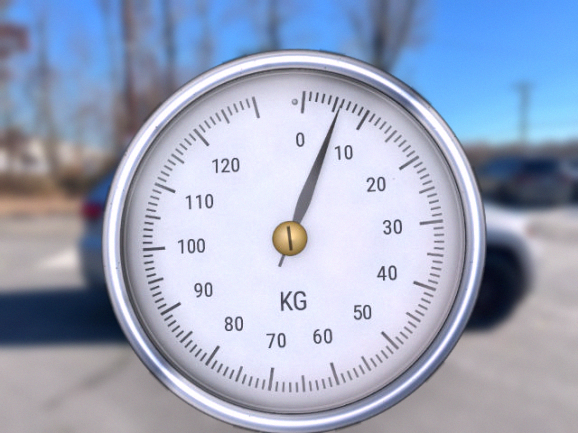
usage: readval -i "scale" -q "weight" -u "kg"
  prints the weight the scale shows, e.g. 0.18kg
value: 6kg
